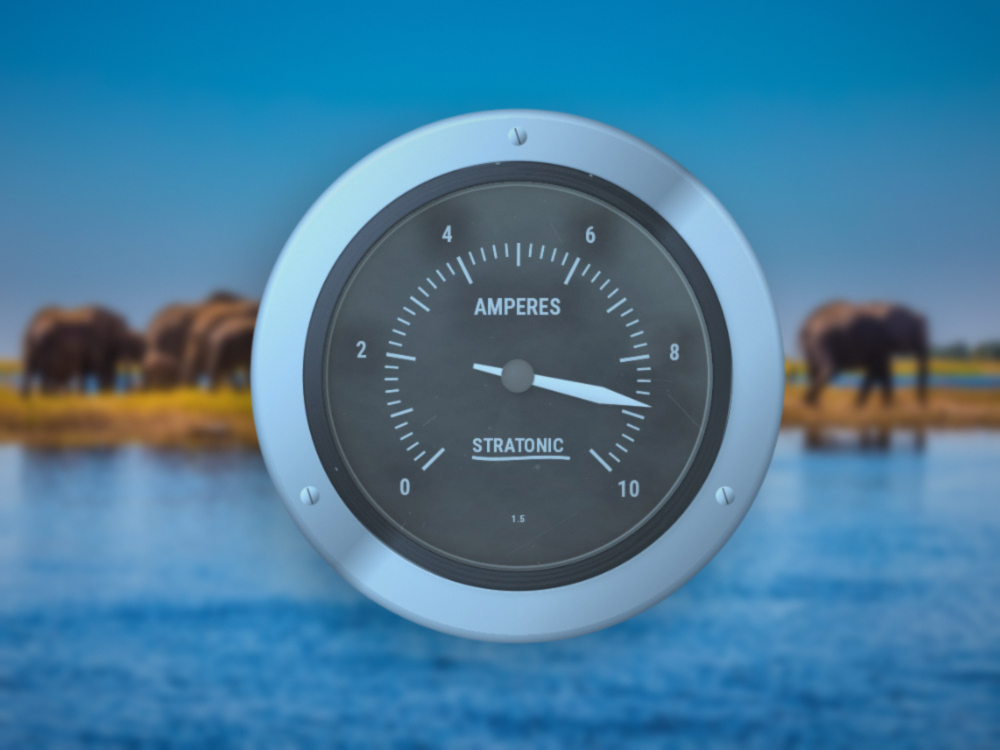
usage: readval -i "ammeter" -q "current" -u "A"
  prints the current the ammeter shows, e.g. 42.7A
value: 8.8A
